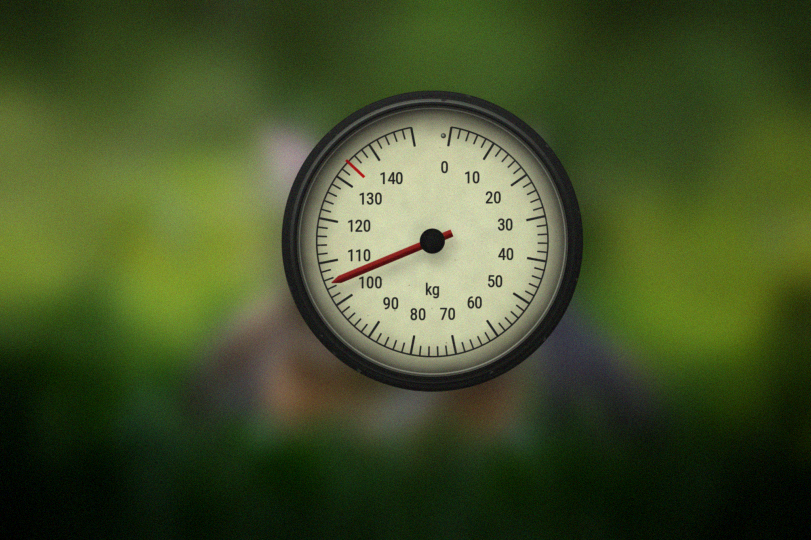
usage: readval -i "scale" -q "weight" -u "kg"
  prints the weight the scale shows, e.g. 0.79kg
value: 105kg
